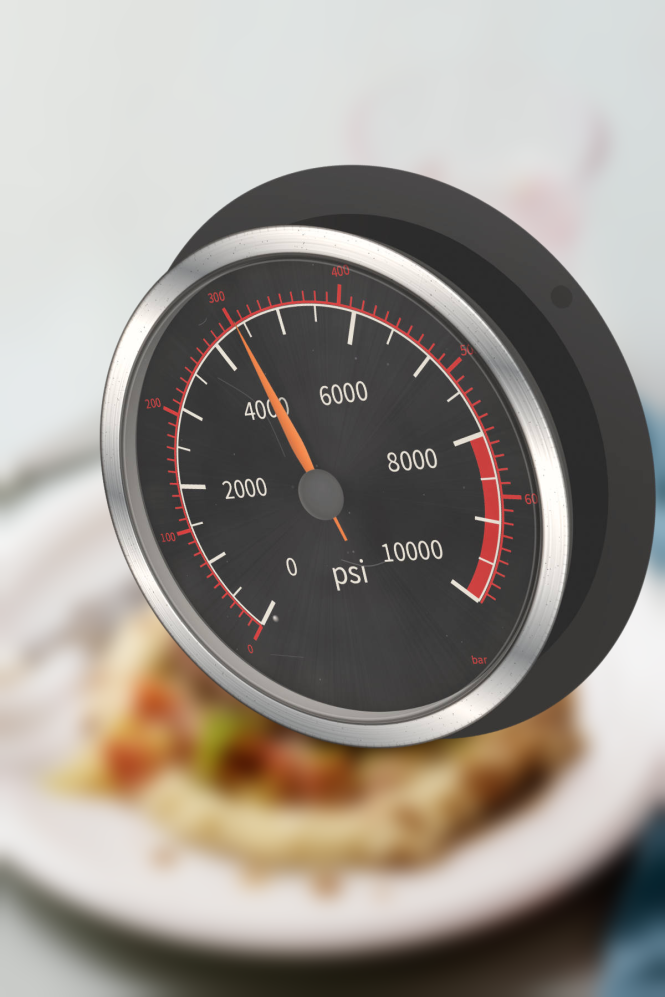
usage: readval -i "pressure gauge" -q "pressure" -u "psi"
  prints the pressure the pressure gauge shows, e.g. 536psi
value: 4500psi
